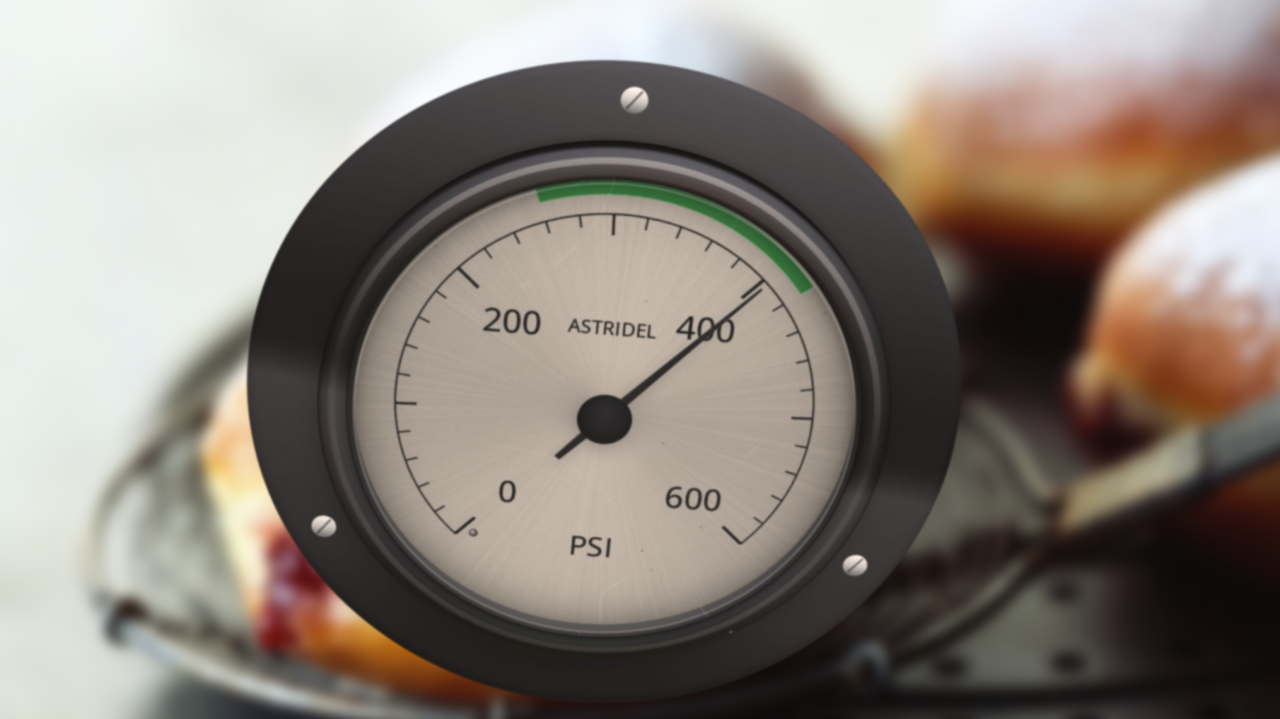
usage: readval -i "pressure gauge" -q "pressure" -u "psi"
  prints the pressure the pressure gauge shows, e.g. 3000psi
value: 400psi
